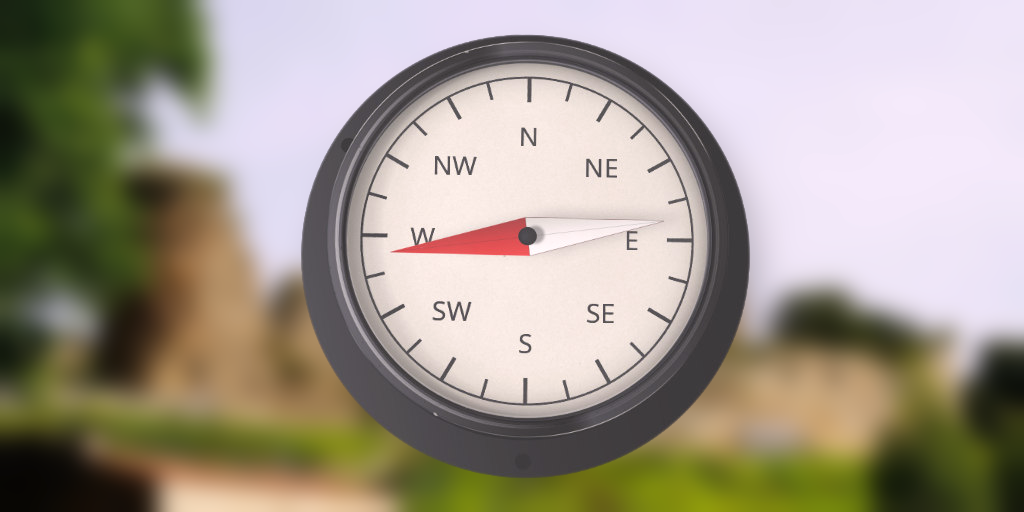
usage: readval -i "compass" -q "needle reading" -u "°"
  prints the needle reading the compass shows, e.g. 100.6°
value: 262.5°
